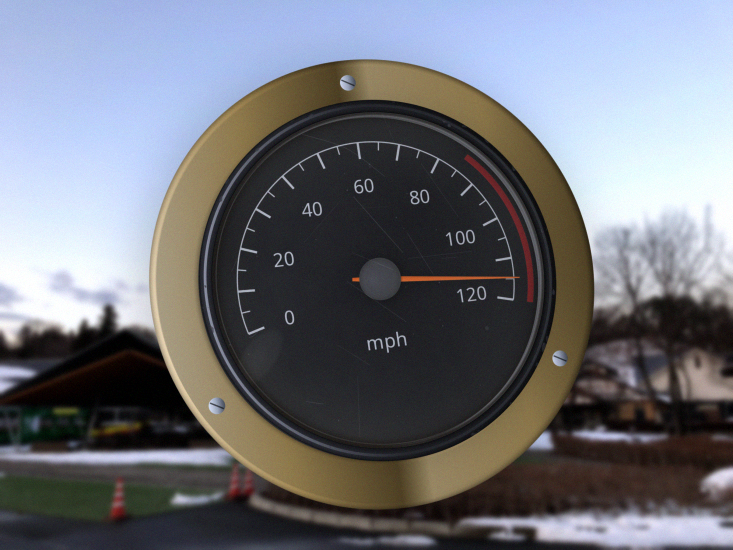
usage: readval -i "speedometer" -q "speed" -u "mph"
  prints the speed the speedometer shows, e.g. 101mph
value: 115mph
